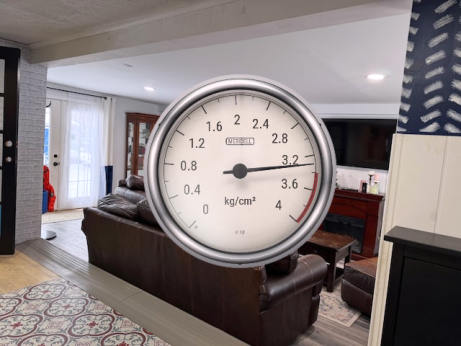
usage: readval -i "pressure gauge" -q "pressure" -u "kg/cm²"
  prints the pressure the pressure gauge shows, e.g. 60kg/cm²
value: 3.3kg/cm²
